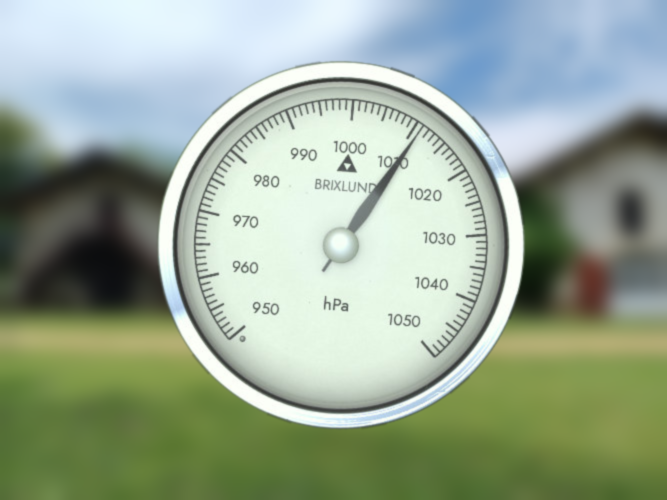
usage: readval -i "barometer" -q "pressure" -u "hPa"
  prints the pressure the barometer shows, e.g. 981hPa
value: 1011hPa
